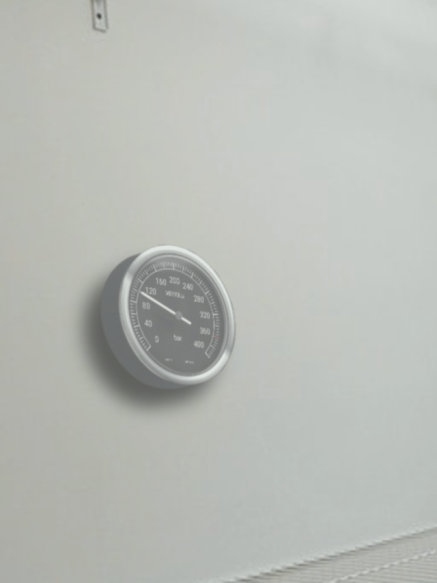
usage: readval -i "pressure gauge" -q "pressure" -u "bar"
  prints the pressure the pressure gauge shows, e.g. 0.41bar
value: 100bar
